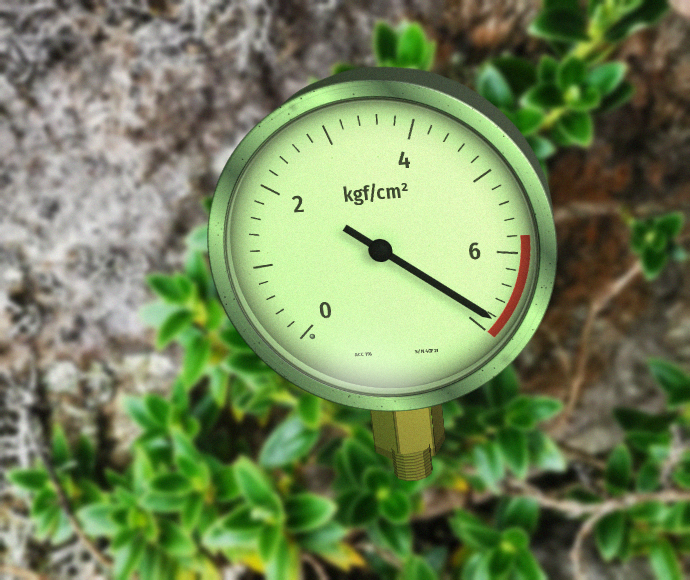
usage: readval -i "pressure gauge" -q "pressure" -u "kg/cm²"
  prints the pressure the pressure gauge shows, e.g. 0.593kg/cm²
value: 6.8kg/cm²
